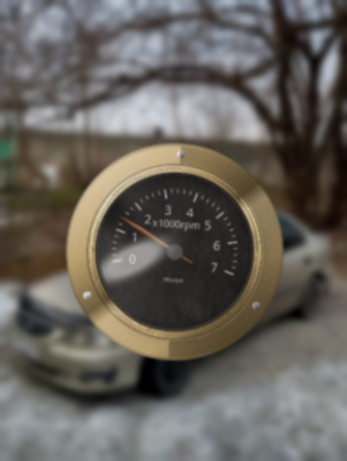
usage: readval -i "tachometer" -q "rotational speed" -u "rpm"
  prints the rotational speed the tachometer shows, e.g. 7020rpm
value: 1400rpm
